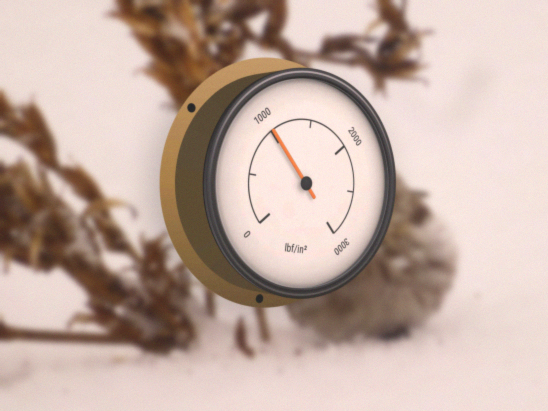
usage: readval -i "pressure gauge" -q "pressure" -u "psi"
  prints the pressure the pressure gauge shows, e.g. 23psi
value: 1000psi
